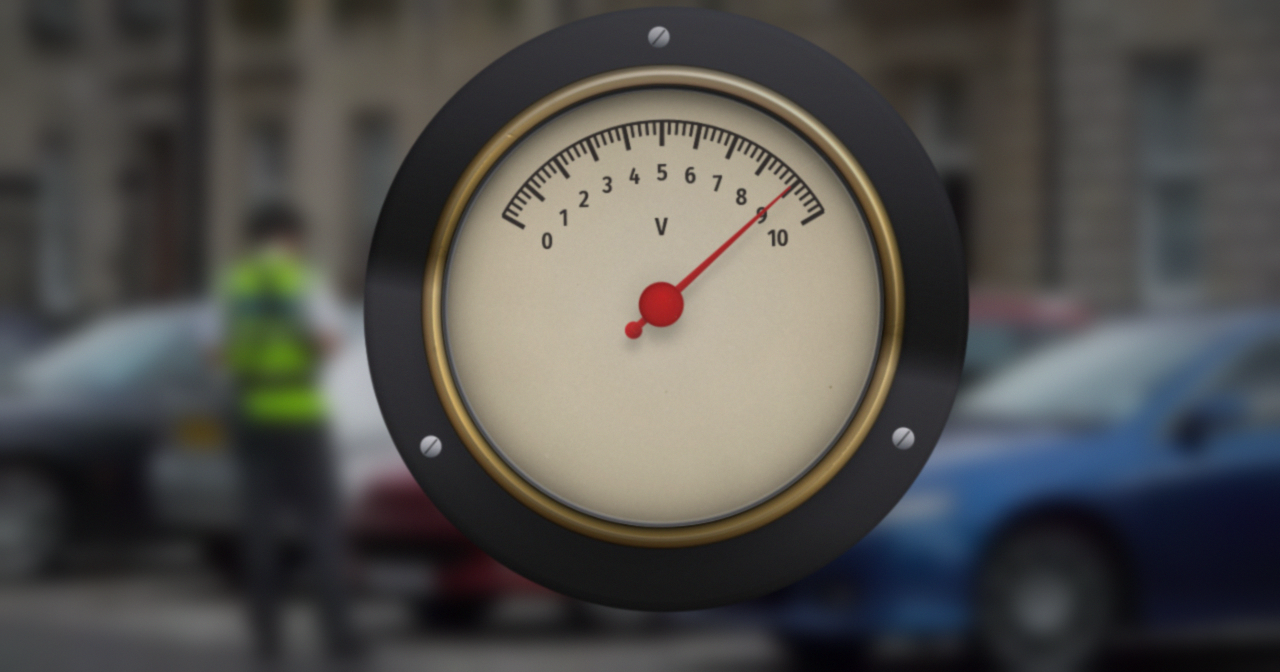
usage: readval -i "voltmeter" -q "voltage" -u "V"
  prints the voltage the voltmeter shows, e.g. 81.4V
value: 9V
